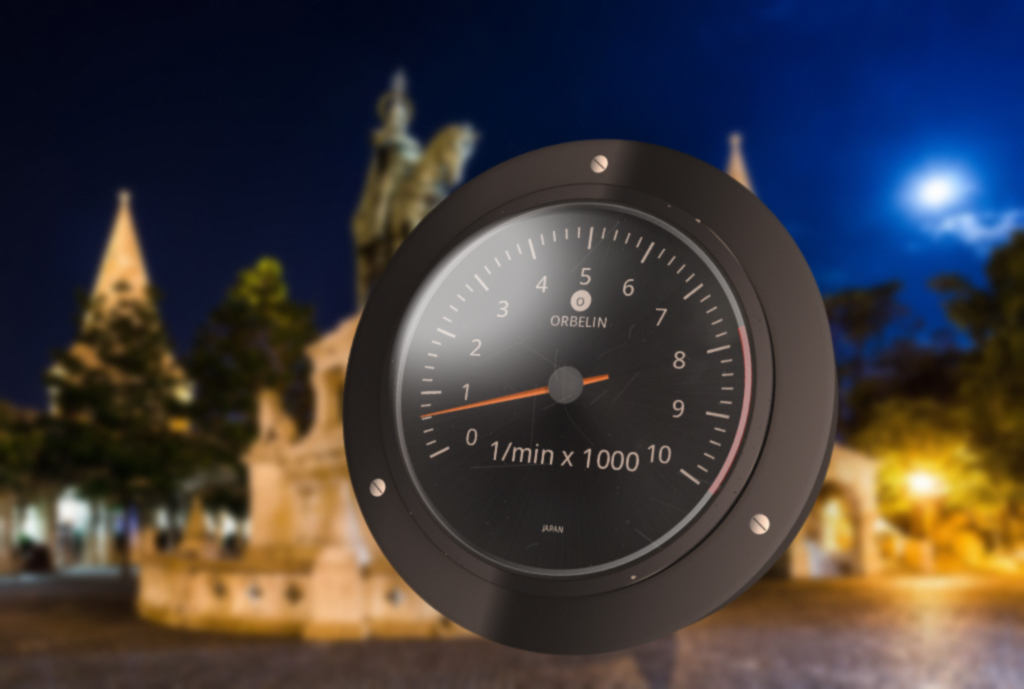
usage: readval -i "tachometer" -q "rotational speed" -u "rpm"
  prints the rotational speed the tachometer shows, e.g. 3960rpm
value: 600rpm
